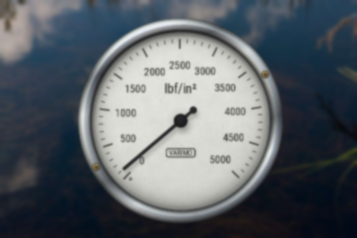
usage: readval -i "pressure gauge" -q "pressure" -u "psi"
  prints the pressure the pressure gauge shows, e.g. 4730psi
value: 100psi
